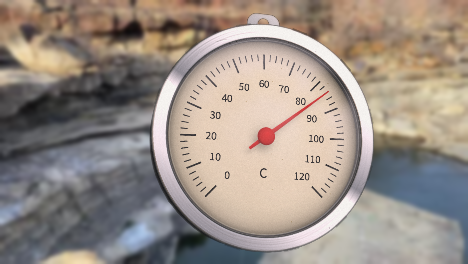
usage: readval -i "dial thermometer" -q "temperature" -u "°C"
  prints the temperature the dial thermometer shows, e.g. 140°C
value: 84°C
